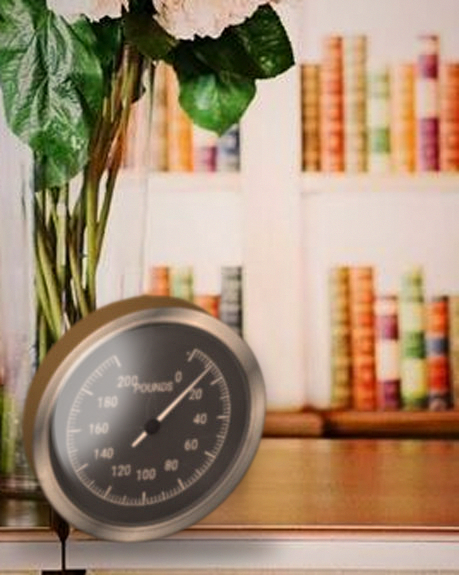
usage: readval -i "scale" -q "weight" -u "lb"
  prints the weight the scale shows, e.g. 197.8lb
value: 10lb
